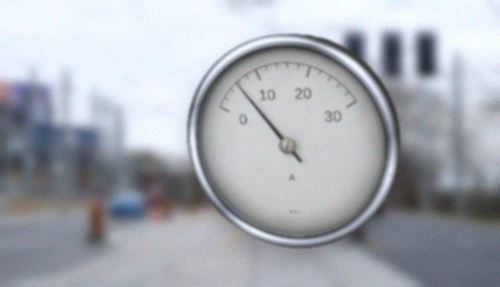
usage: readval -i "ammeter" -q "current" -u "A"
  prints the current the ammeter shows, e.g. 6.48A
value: 6A
